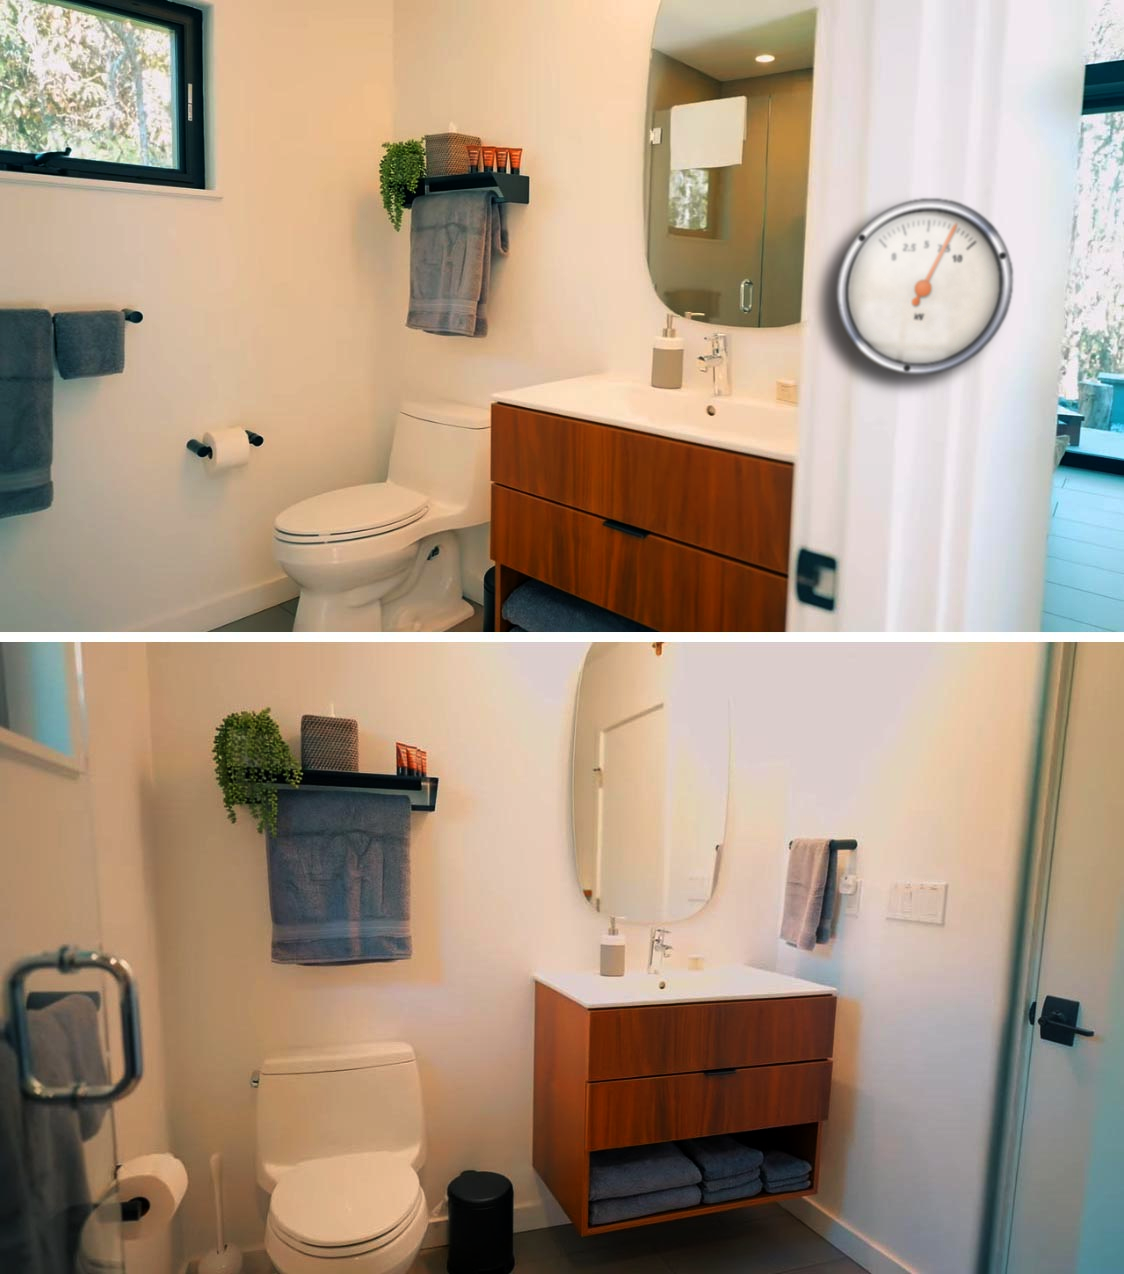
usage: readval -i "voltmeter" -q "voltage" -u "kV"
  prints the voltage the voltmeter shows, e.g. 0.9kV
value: 7.5kV
